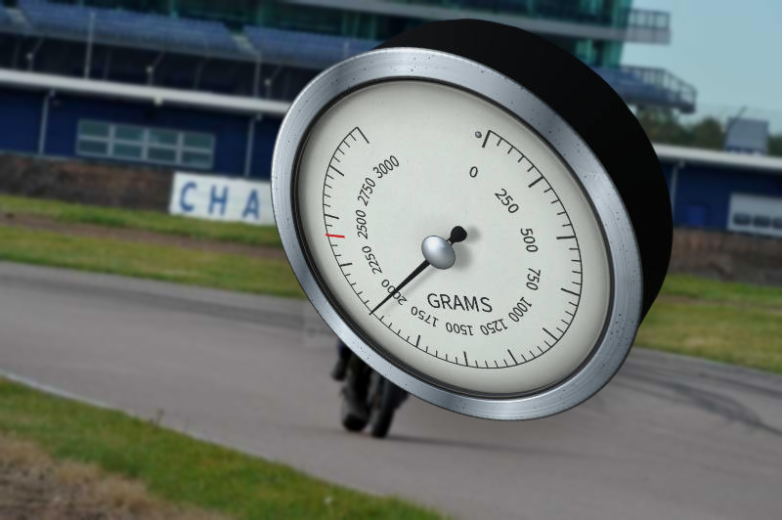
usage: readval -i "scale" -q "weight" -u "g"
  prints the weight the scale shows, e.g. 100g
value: 2000g
